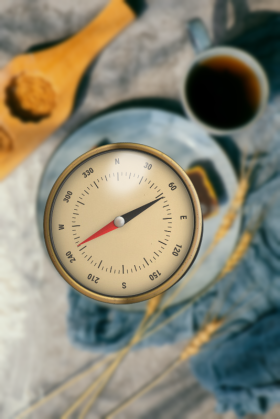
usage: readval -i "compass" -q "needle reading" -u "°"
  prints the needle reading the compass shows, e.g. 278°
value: 245°
